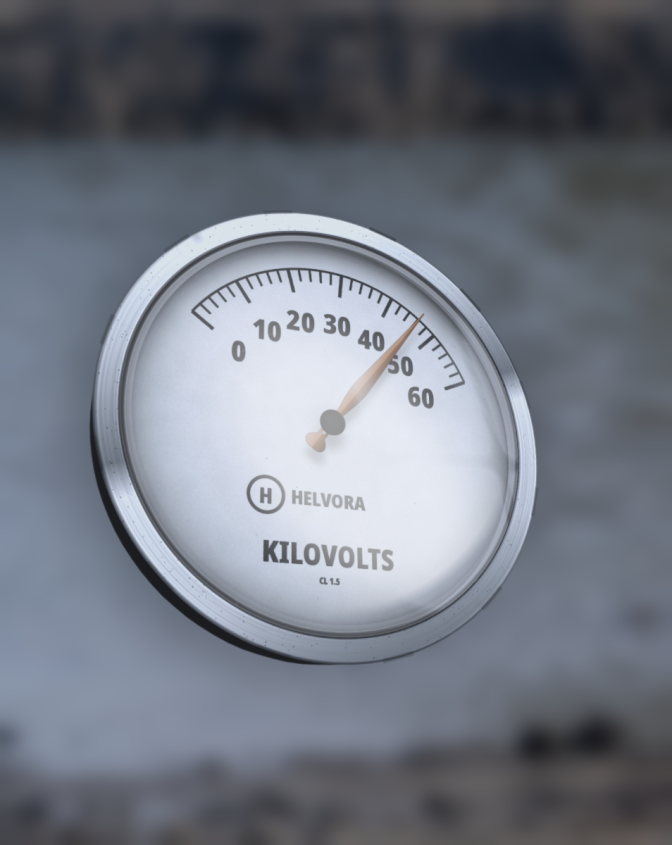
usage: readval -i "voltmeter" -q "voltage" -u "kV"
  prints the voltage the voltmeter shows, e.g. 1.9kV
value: 46kV
